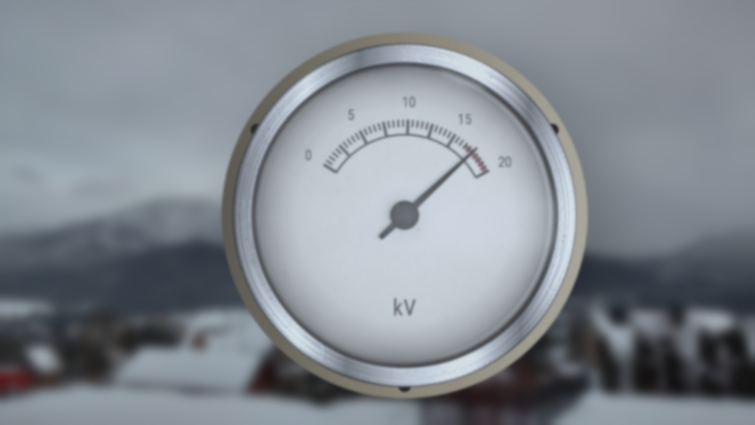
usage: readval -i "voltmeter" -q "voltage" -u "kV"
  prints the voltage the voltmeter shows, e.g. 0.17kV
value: 17.5kV
